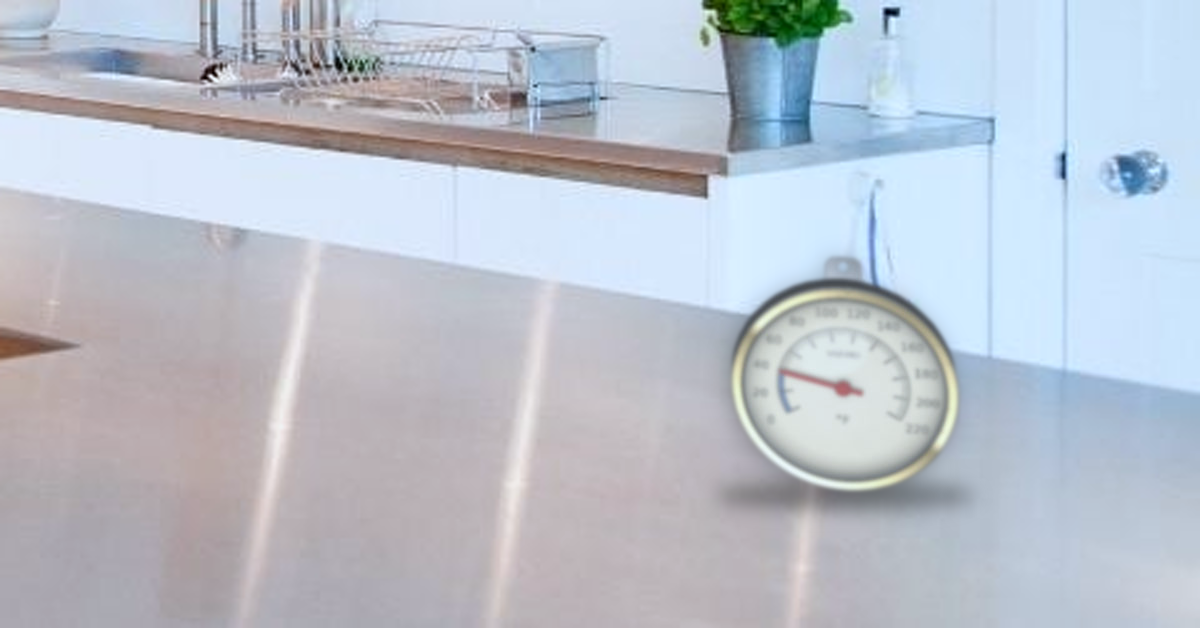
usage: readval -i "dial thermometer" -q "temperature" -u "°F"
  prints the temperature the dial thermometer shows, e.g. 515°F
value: 40°F
